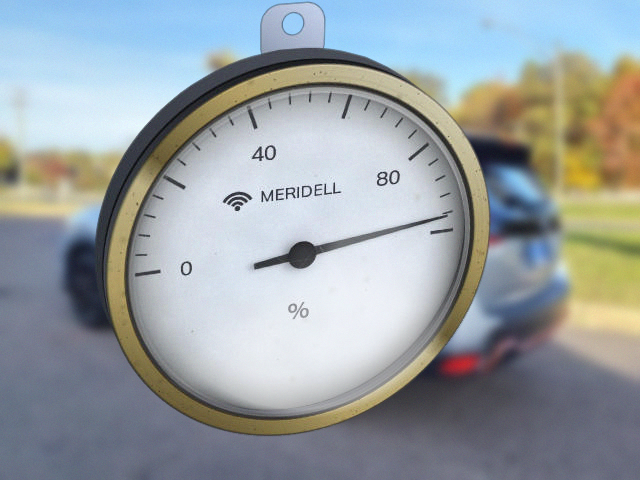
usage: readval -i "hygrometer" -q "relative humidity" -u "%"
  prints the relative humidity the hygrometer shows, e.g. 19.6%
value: 96%
